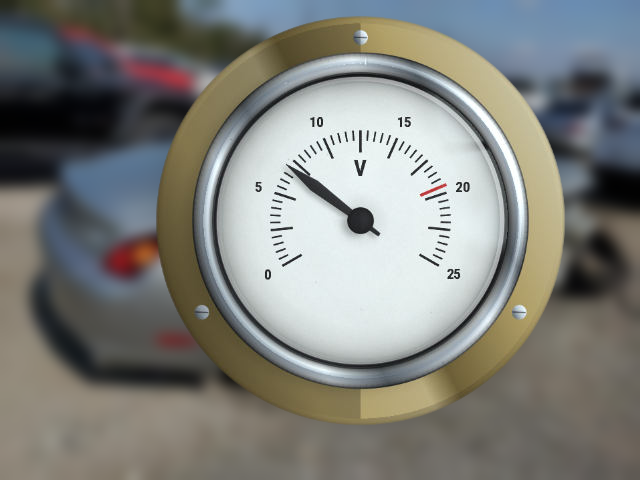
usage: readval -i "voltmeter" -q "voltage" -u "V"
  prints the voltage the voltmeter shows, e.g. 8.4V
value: 7V
